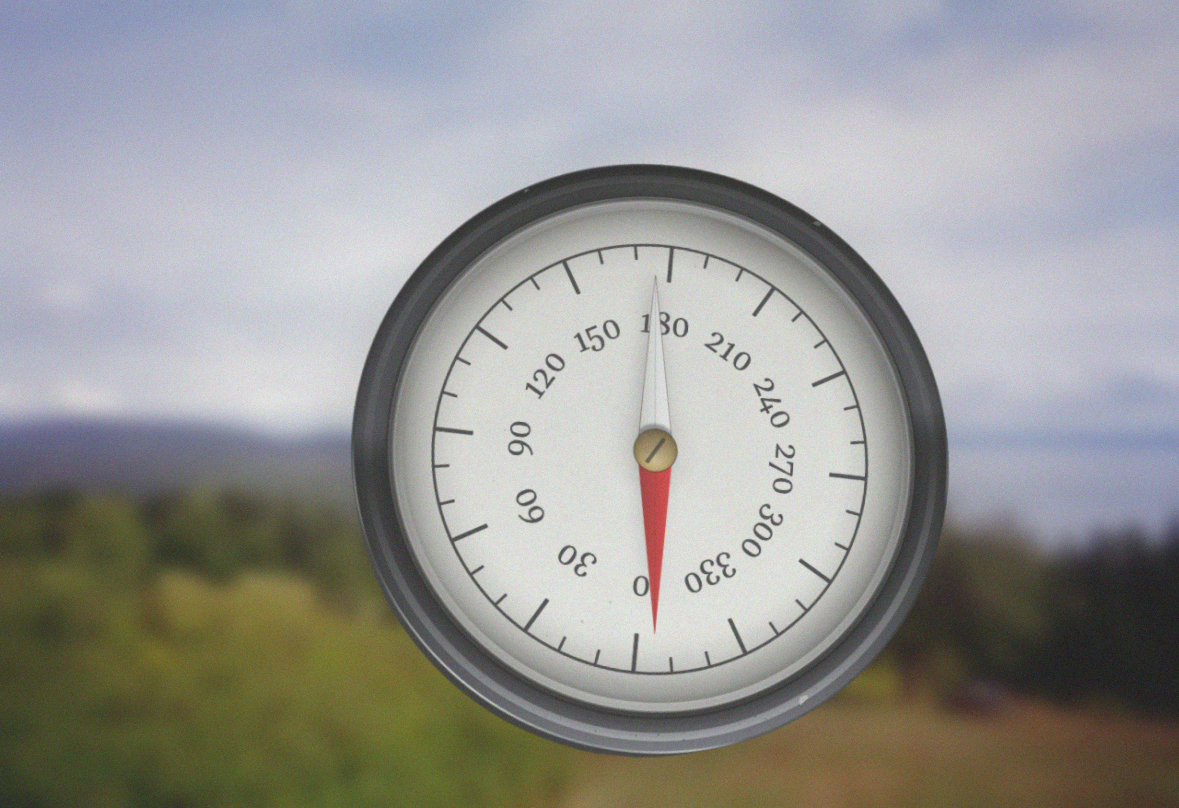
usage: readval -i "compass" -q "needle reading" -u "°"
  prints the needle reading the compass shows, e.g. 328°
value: 355°
